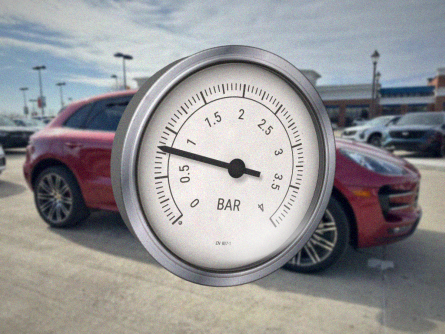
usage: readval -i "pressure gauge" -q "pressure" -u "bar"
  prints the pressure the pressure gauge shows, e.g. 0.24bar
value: 0.8bar
